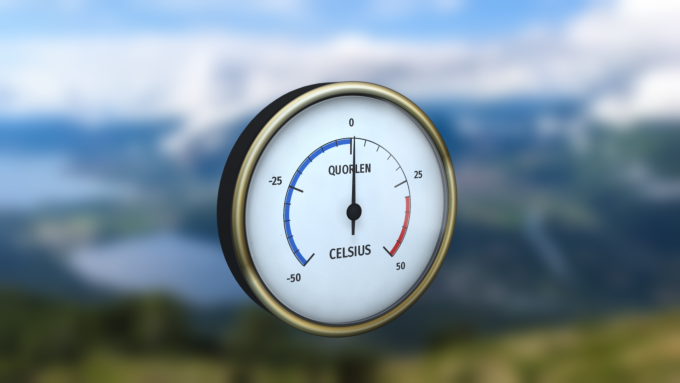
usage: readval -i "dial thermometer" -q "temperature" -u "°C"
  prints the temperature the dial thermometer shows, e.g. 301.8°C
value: 0°C
